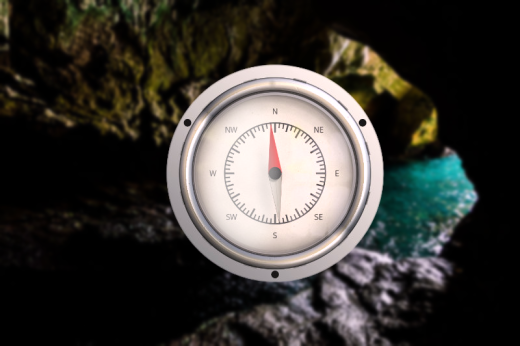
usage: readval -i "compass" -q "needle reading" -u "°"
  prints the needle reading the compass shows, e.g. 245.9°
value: 355°
